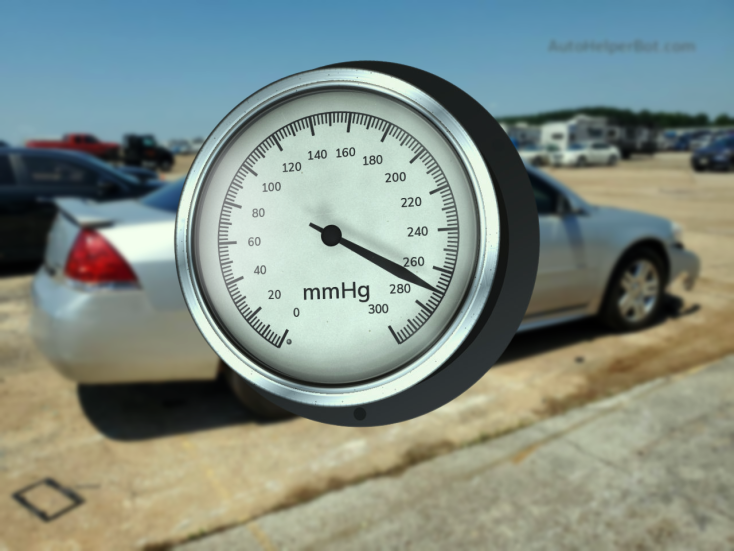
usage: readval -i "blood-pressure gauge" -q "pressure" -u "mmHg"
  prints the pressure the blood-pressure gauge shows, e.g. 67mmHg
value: 270mmHg
